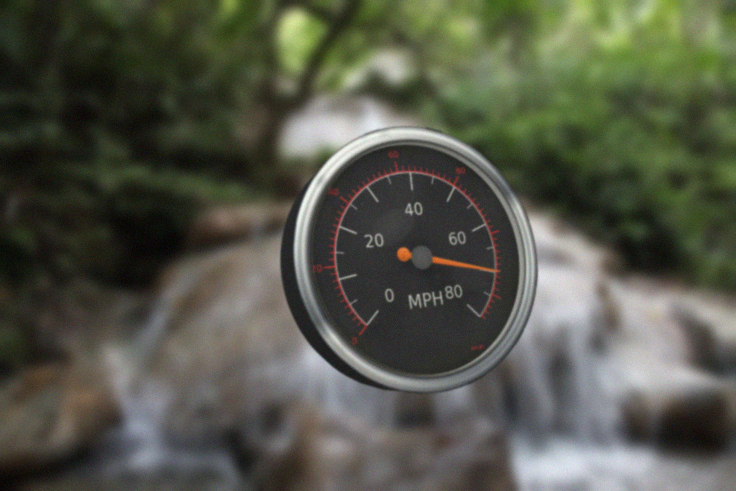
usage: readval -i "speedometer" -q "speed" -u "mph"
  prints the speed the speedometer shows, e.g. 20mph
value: 70mph
